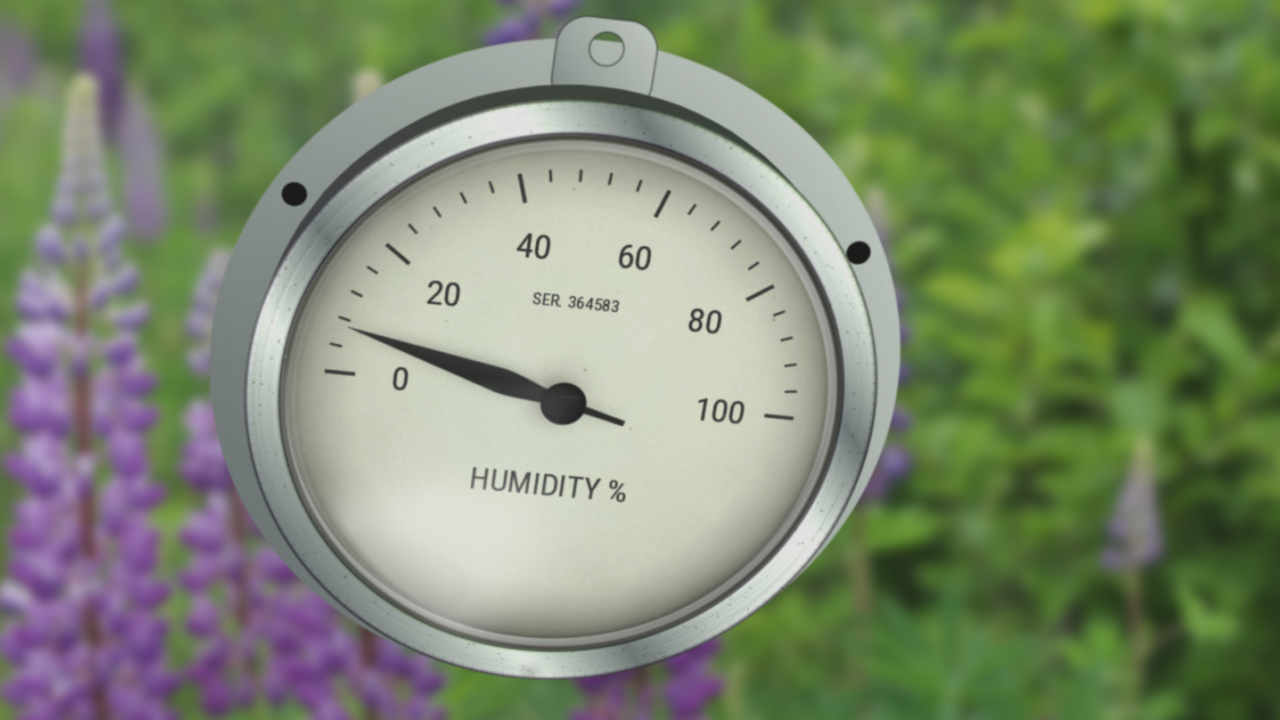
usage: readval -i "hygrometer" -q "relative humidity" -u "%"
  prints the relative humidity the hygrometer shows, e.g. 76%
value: 8%
